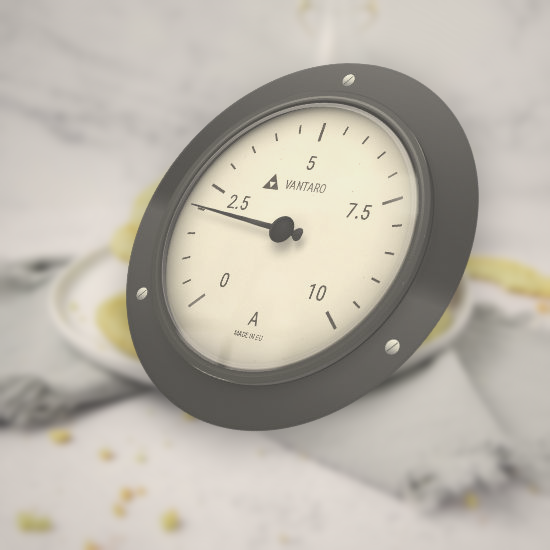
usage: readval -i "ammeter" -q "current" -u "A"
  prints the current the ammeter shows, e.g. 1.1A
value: 2A
